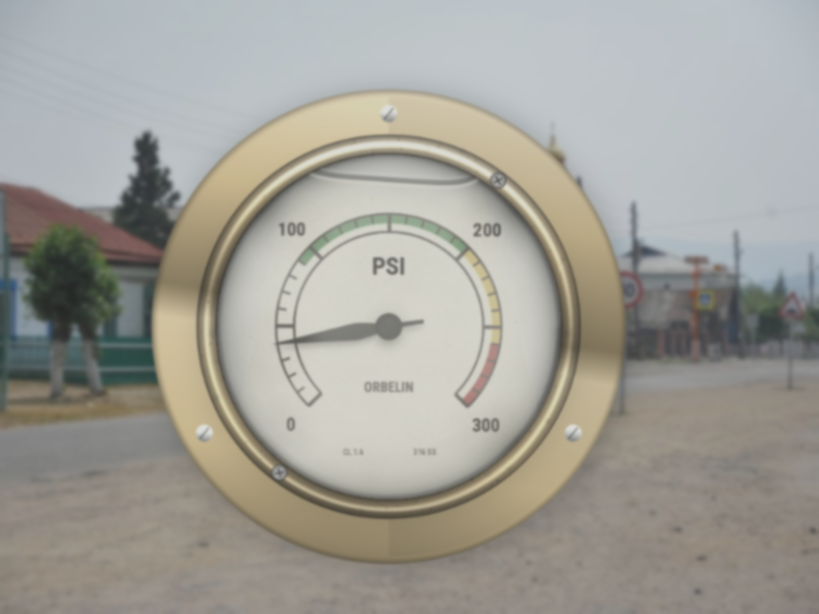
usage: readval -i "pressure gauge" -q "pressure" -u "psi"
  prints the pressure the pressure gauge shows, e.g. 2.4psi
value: 40psi
